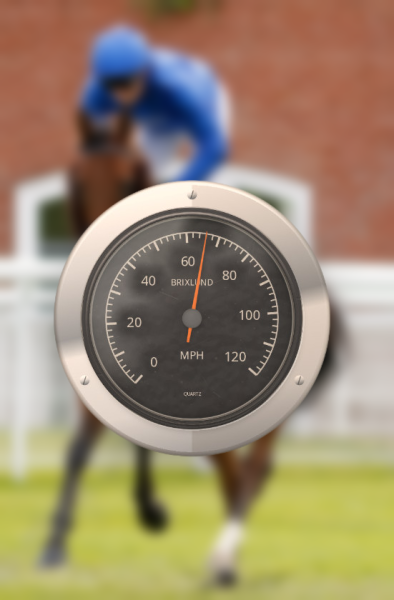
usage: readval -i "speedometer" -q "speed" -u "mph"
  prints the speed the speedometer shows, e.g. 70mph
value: 66mph
